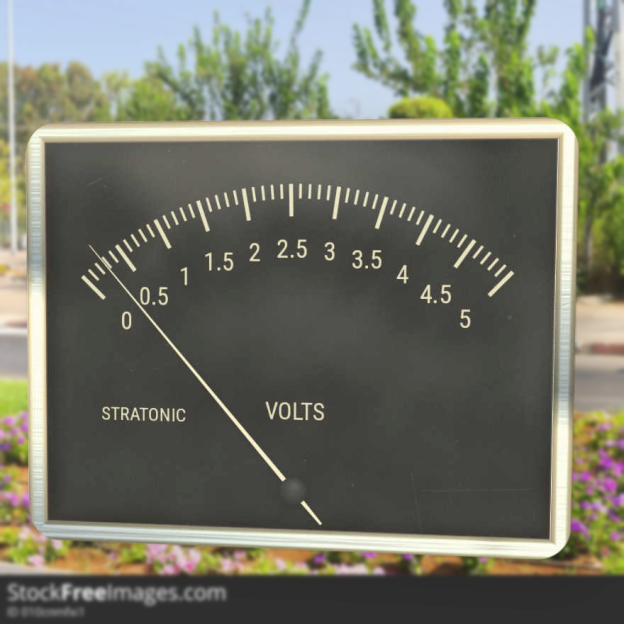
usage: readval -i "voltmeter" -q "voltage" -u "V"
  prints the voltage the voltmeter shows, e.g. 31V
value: 0.3V
